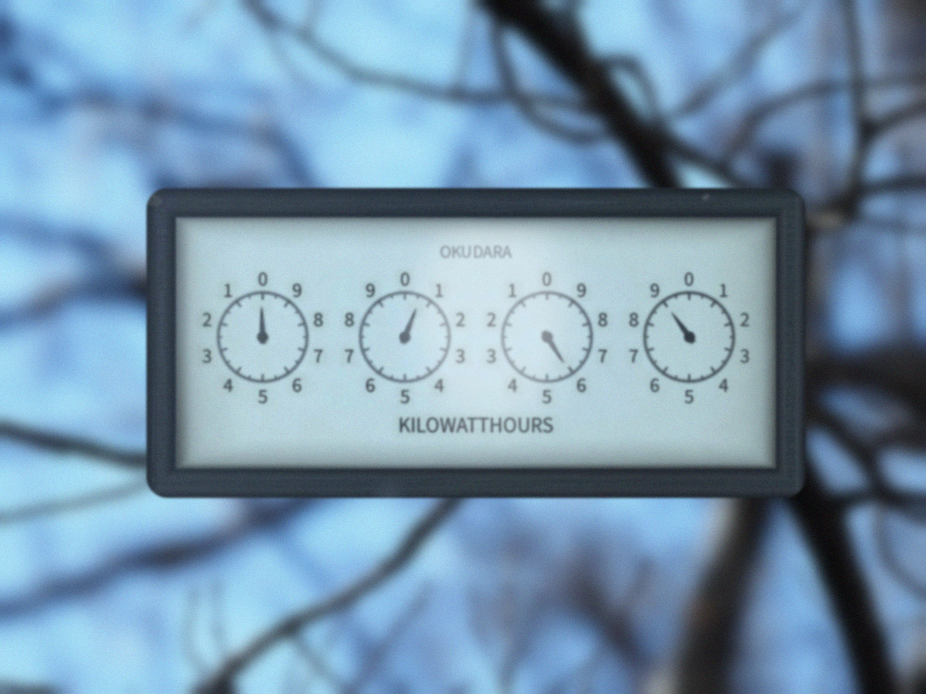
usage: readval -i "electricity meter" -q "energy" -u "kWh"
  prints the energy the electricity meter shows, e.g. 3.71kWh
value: 59kWh
